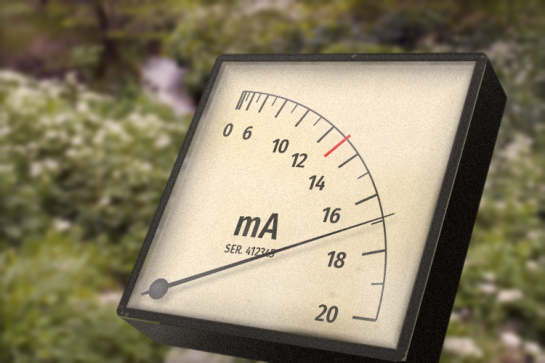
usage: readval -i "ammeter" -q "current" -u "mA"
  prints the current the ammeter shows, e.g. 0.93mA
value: 17mA
